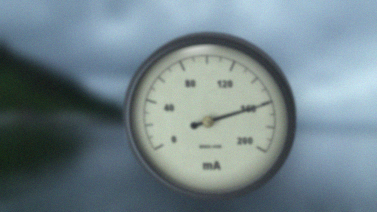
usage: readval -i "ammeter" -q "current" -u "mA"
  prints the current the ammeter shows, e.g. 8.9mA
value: 160mA
